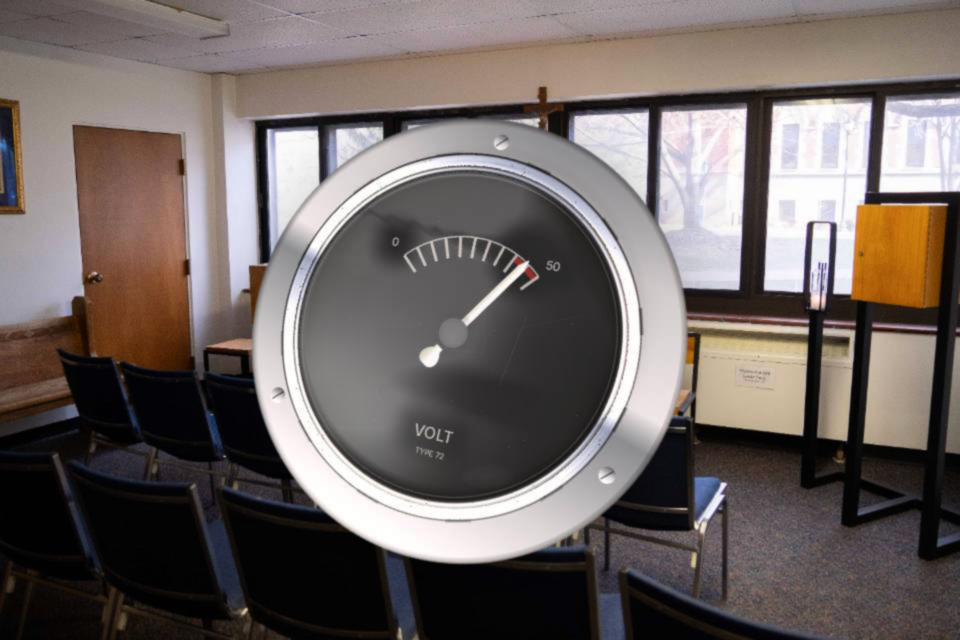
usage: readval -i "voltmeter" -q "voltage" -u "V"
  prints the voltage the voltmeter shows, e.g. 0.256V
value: 45V
